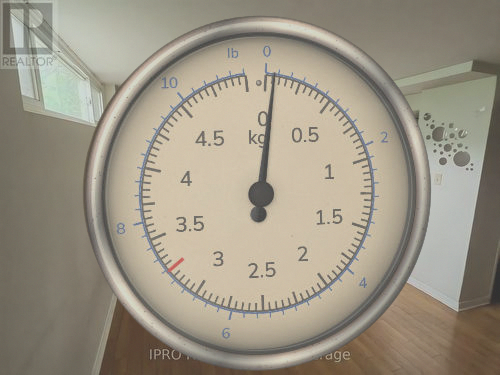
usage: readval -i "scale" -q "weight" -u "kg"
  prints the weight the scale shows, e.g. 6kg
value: 0.05kg
